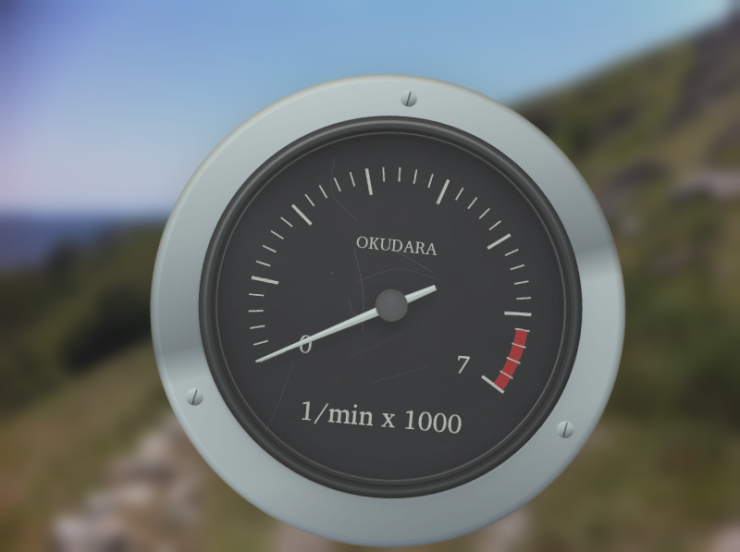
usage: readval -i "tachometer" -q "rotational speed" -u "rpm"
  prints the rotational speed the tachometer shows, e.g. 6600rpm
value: 0rpm
